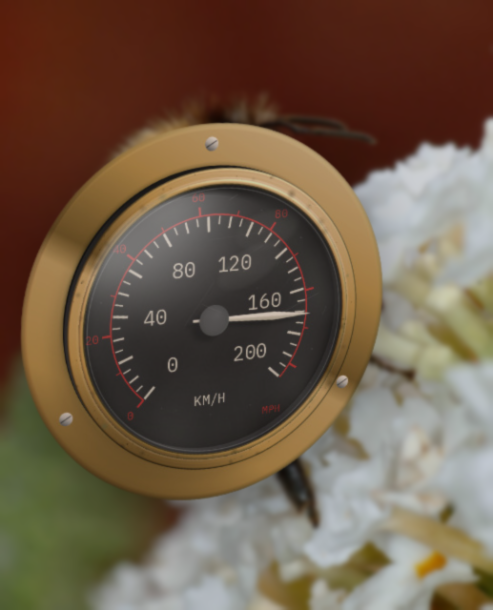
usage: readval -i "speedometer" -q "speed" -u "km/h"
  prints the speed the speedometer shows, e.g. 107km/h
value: 170km/h
